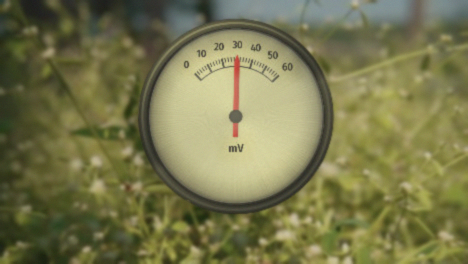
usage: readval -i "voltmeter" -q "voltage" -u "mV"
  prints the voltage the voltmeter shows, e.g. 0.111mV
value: 30mV
